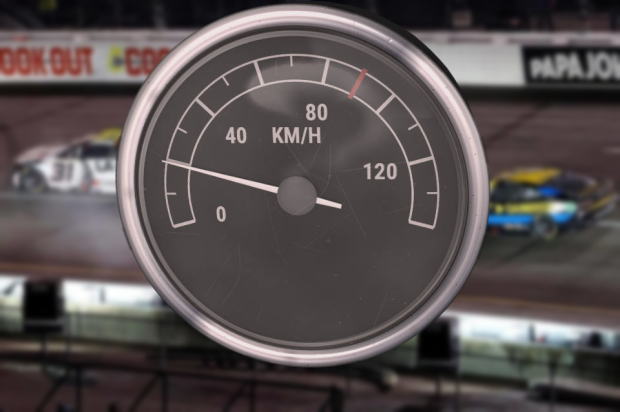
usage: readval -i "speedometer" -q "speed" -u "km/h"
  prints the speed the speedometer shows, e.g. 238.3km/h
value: 20km/h
